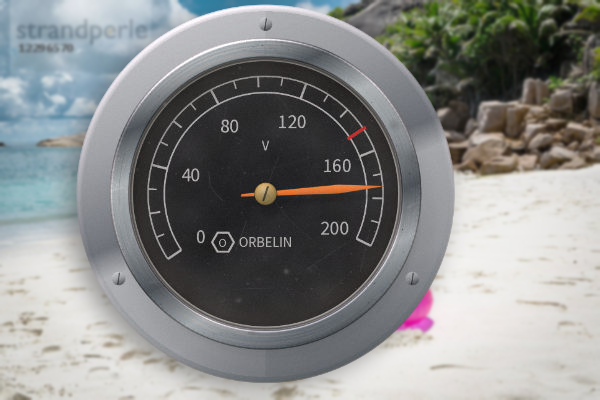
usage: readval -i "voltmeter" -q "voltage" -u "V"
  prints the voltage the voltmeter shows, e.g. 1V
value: 175V
